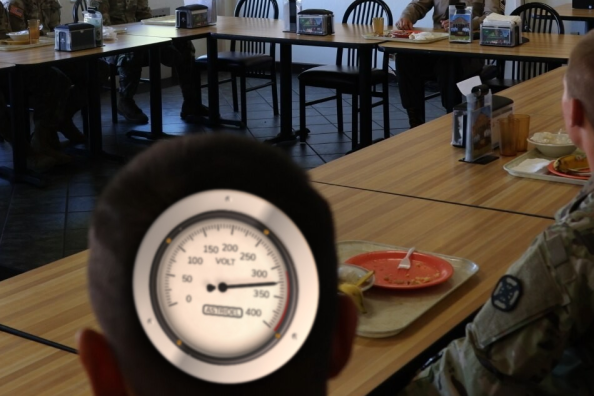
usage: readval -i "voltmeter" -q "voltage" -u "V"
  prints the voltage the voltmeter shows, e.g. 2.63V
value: 325V
